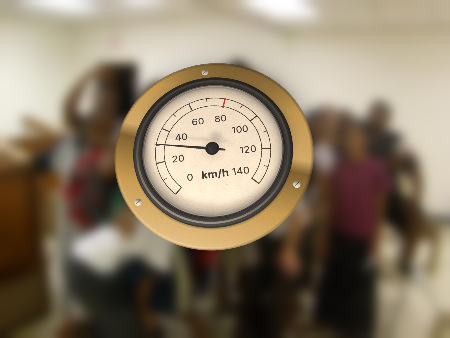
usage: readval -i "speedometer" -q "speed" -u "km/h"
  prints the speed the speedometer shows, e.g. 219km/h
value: 30km/h
